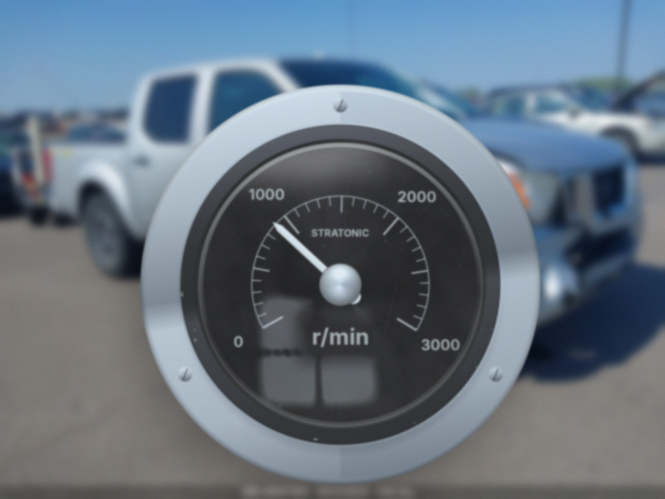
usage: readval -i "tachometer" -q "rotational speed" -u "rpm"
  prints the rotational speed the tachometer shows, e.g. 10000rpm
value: 900rpm
